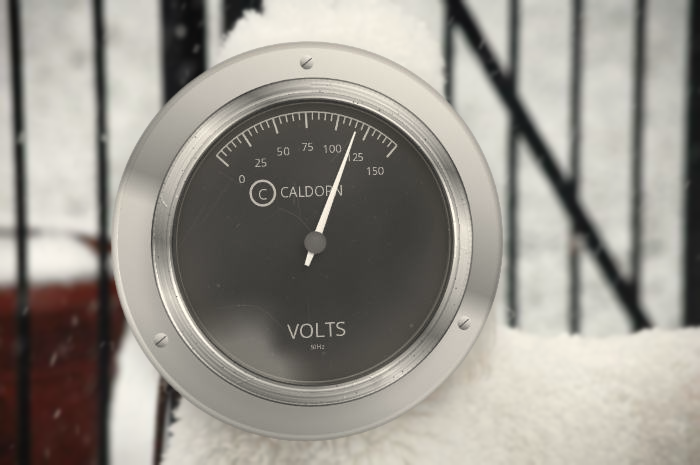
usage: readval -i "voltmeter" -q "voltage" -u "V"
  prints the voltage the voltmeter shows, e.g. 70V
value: 115V
